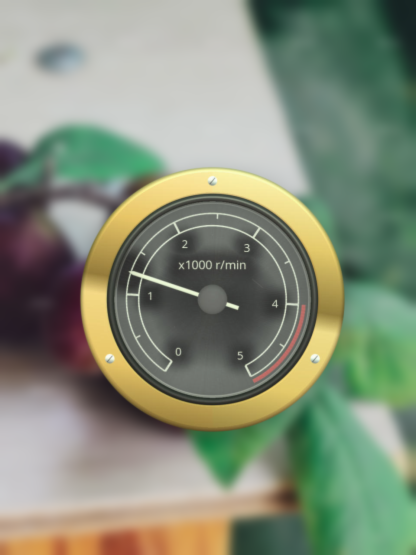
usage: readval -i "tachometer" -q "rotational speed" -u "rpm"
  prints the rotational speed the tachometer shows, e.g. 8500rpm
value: 1250rpm
